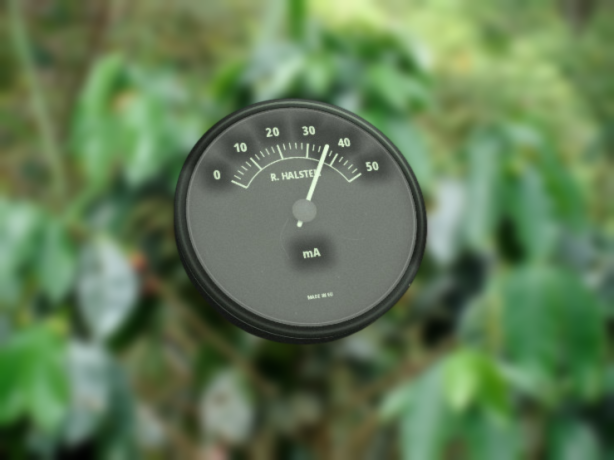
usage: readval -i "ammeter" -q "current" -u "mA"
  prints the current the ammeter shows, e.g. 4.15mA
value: 36mA
